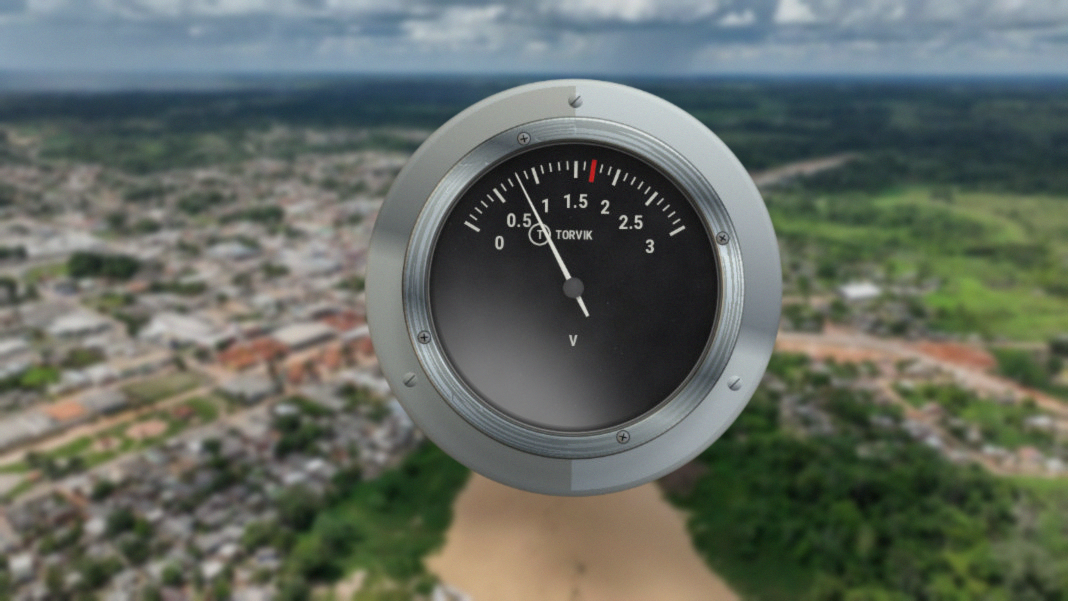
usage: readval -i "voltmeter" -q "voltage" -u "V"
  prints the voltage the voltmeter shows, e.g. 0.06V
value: 0.8V
